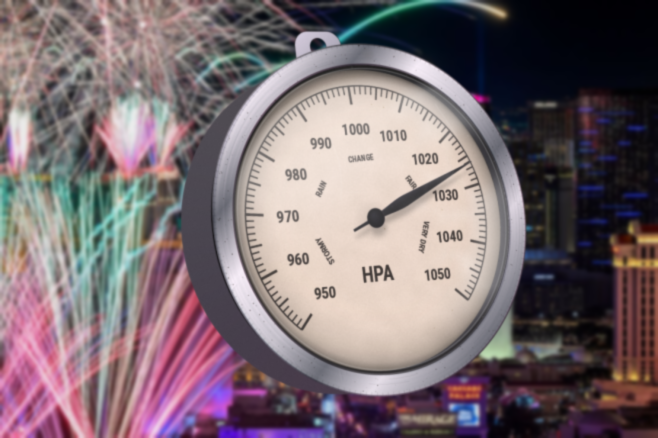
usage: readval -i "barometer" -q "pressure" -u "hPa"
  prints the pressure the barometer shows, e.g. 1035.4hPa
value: 1026hPa
